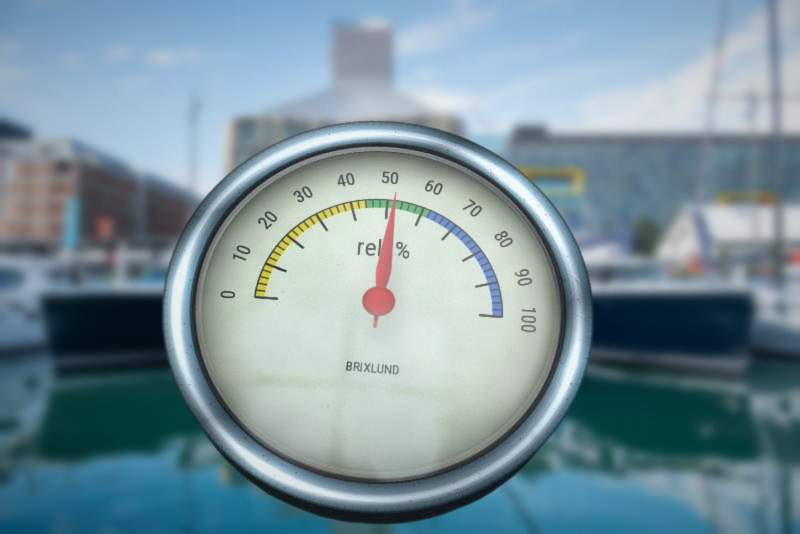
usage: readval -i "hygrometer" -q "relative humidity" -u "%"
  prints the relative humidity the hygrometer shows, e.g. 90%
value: 52%
